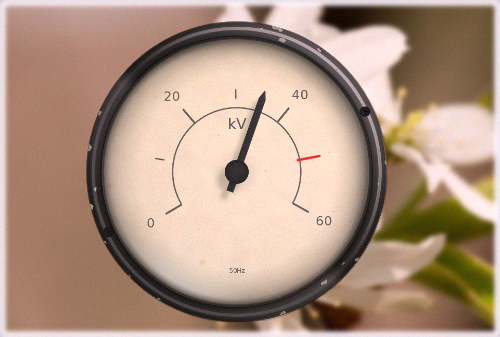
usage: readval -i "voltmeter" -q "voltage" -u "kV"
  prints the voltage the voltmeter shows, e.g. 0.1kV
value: 35kV
